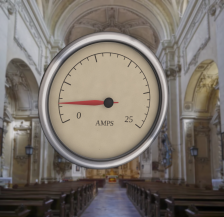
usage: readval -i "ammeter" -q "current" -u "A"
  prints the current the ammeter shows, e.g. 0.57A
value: 2.5A
